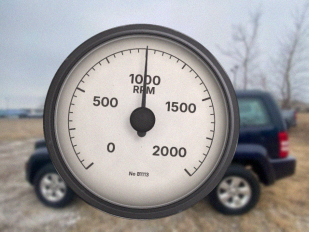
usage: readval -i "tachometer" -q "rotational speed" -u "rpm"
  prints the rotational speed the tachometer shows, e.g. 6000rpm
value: 1000rpm
